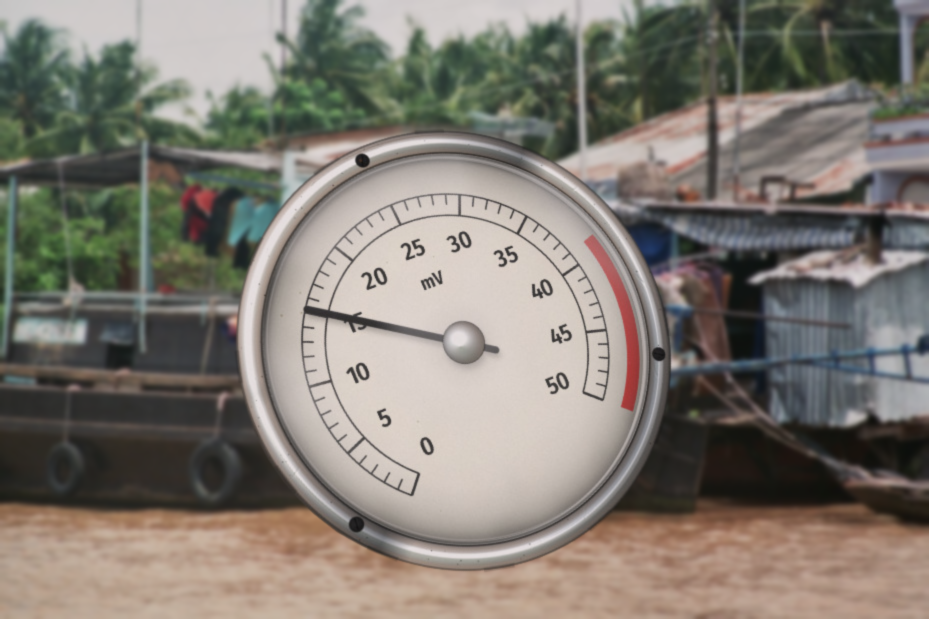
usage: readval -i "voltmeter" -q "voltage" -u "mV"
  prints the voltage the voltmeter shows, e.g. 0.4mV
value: 15mV
